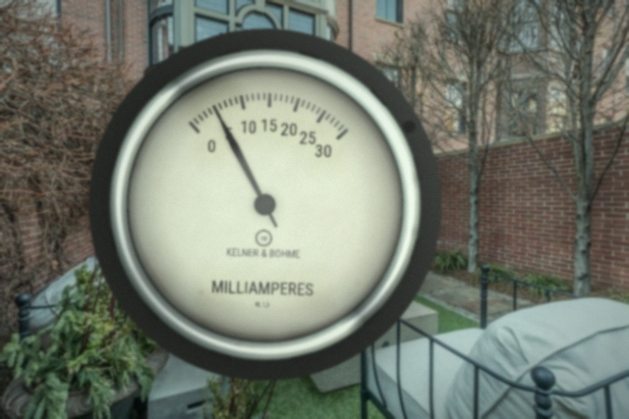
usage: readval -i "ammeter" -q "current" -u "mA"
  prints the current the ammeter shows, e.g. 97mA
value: 5mA
